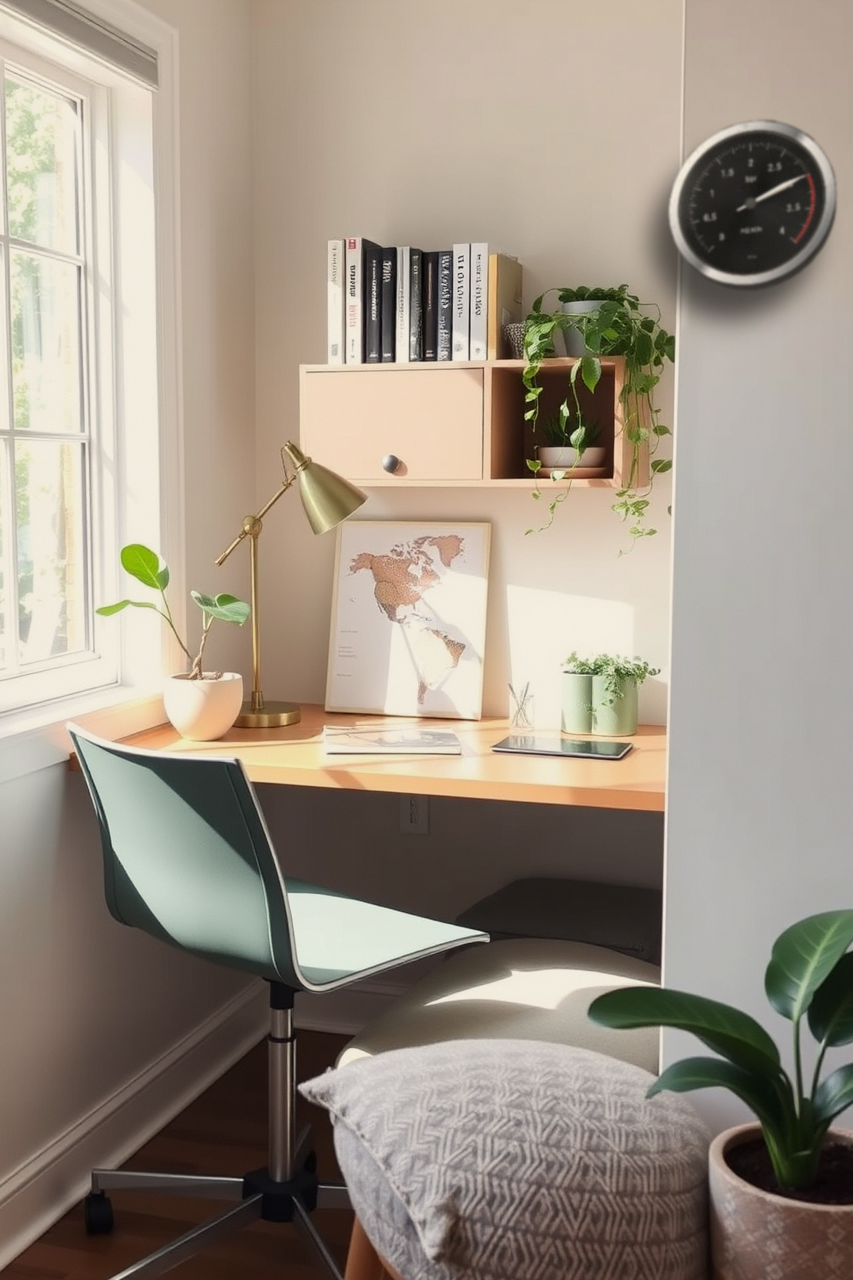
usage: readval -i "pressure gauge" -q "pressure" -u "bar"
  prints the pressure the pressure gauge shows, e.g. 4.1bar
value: 3bar
